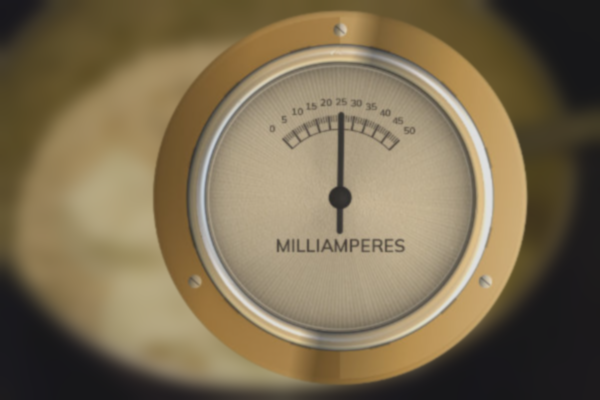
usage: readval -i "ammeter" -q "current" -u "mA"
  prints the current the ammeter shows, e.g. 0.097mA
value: 25mA
